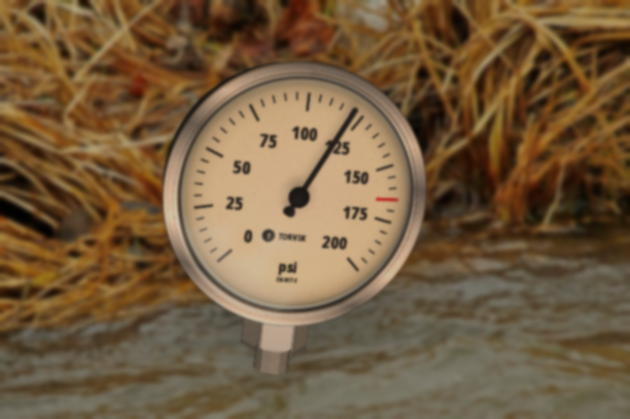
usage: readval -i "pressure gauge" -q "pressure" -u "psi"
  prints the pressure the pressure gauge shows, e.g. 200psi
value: 120psi
